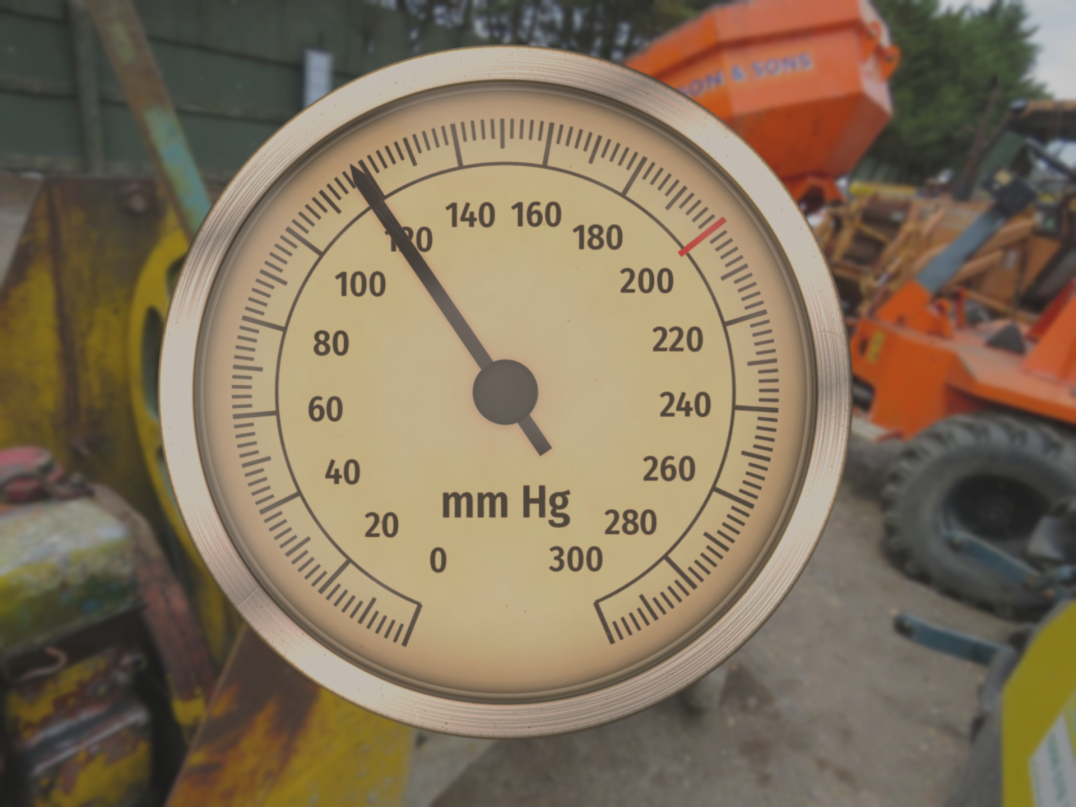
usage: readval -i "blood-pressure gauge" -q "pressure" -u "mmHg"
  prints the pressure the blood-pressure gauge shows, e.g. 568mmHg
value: 118mmHg
